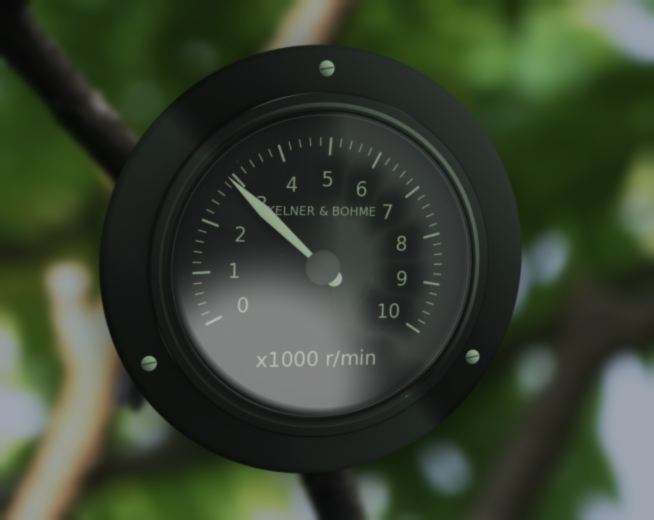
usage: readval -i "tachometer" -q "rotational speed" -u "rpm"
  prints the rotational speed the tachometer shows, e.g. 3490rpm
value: 2900rpm
